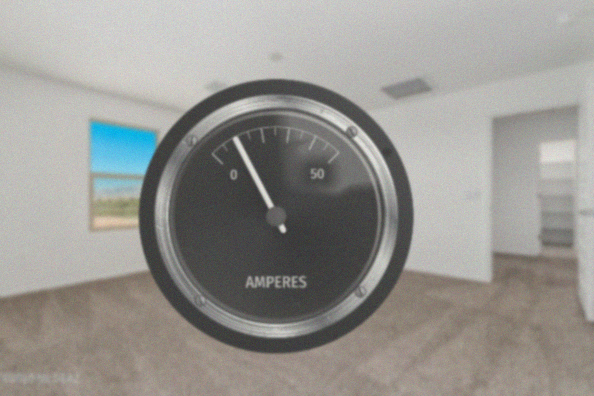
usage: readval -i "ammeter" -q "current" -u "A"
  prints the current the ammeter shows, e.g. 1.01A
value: 10A
